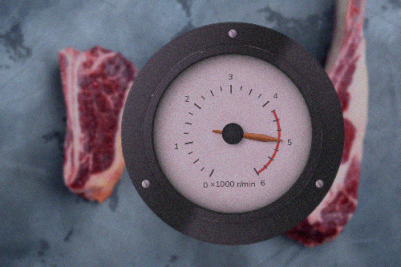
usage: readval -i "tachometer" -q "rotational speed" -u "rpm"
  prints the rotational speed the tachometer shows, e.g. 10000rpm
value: 5000rpm
